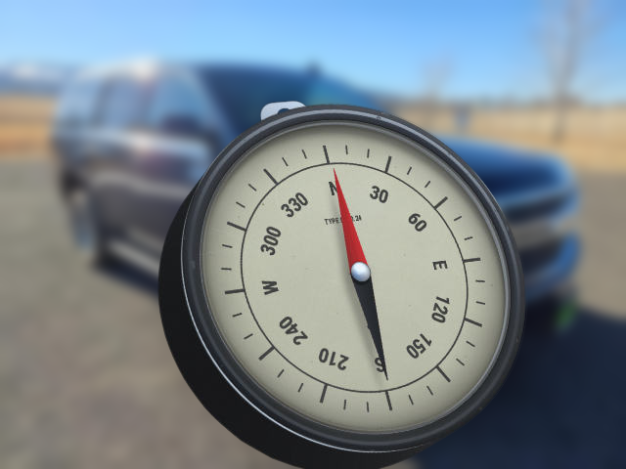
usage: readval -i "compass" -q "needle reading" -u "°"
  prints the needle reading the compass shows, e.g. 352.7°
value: 0°
